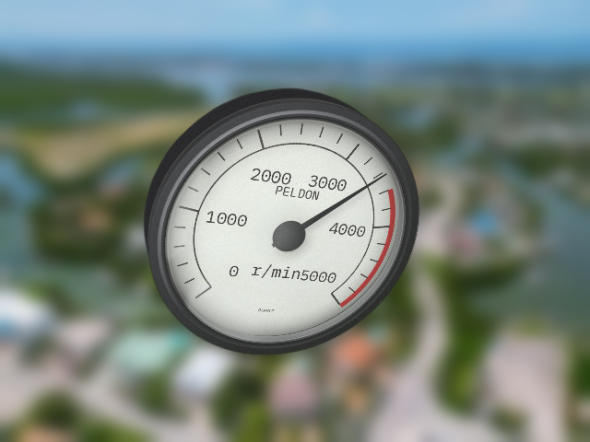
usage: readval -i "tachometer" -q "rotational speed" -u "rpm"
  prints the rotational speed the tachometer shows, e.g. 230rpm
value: 3400rpm
